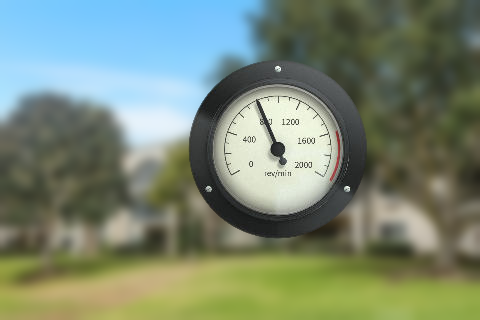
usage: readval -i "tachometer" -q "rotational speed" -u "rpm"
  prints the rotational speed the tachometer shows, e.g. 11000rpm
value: 800rpm
